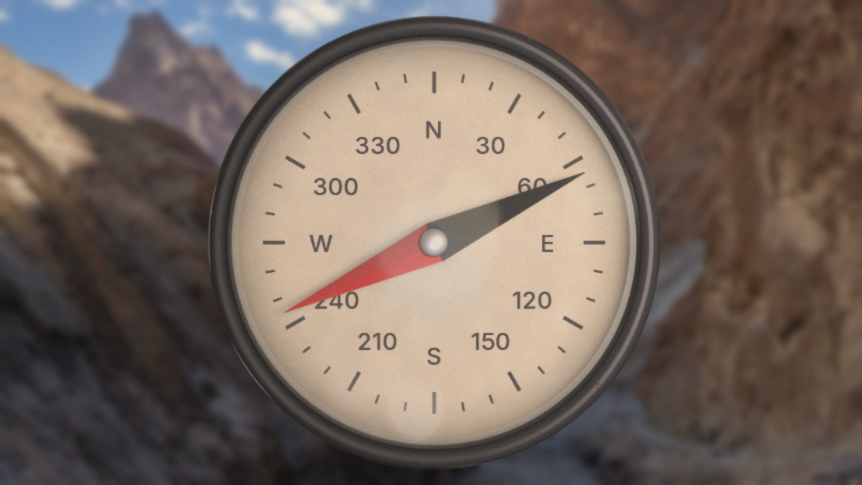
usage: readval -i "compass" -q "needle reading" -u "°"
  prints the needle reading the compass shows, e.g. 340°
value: 245°
